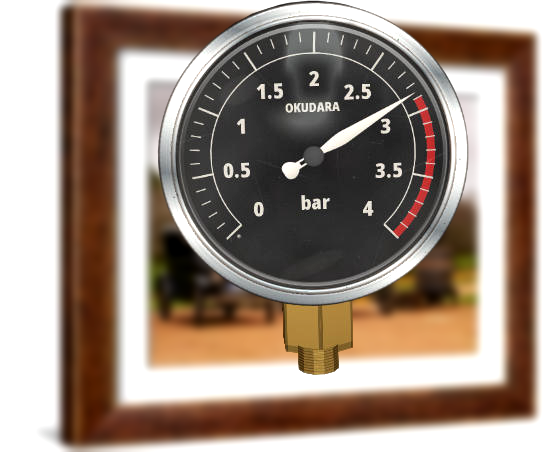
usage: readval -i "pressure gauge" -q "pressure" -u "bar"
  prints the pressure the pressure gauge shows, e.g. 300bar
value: 2.85bar
